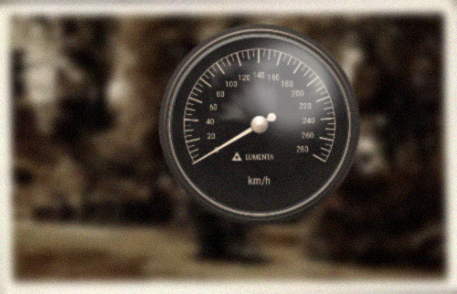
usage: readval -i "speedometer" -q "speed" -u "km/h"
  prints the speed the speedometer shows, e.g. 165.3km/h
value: 0km/h
